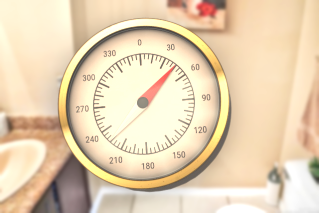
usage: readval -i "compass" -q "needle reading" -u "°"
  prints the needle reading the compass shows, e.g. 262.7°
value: 45°
